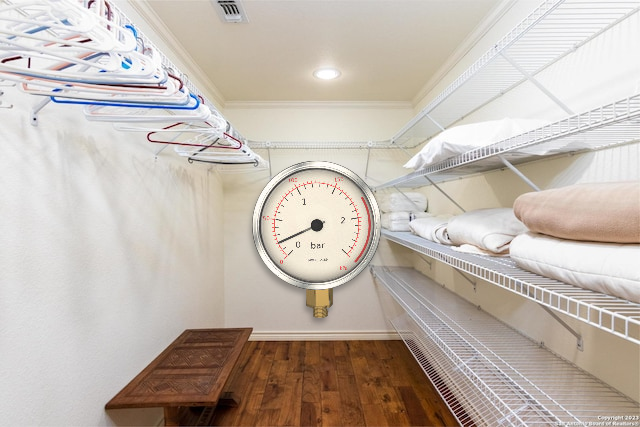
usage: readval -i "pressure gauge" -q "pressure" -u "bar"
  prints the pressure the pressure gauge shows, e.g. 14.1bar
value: 0.2bar
